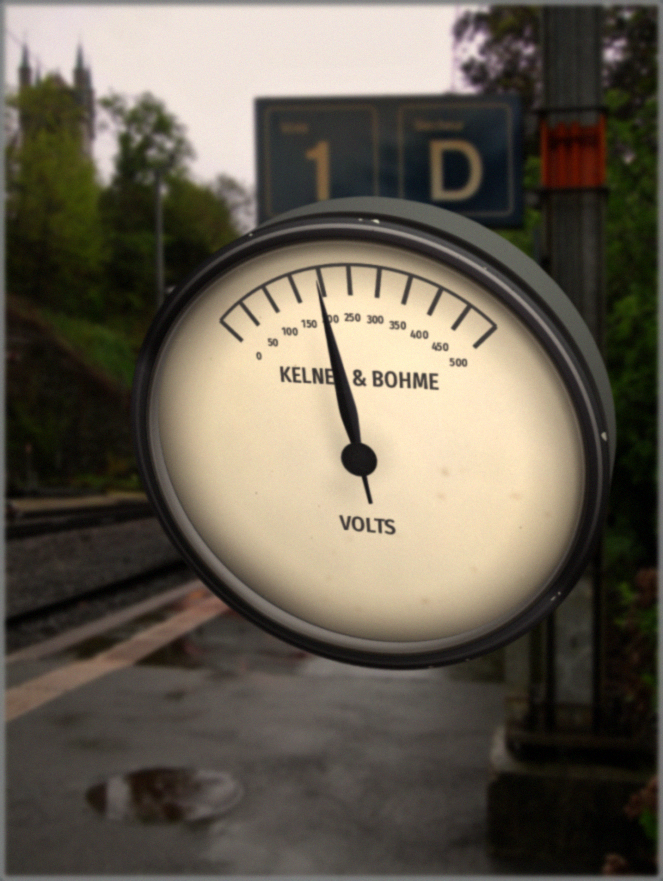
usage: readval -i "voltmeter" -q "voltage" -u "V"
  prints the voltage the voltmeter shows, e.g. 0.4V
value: 200V
